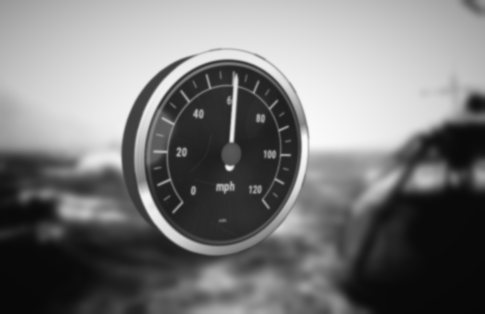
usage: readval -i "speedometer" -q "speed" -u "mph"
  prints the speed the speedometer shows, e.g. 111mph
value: 60mph
